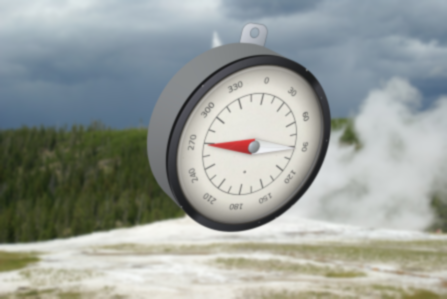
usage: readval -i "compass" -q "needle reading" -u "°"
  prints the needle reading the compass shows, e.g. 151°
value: 270°
